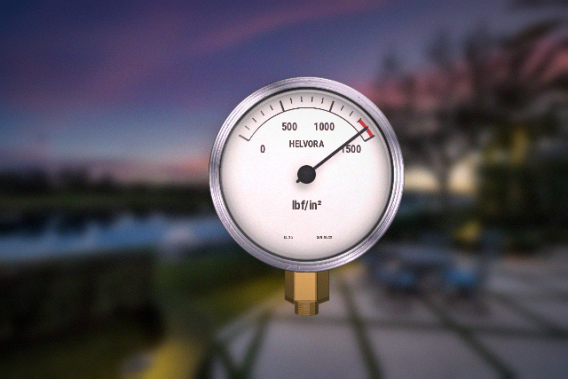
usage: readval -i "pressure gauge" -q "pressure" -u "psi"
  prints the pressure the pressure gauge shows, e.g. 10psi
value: 1400psi
